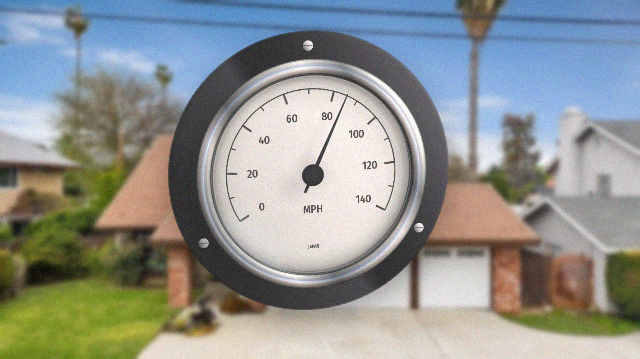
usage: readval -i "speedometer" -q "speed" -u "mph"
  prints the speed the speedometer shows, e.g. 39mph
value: 85mph
